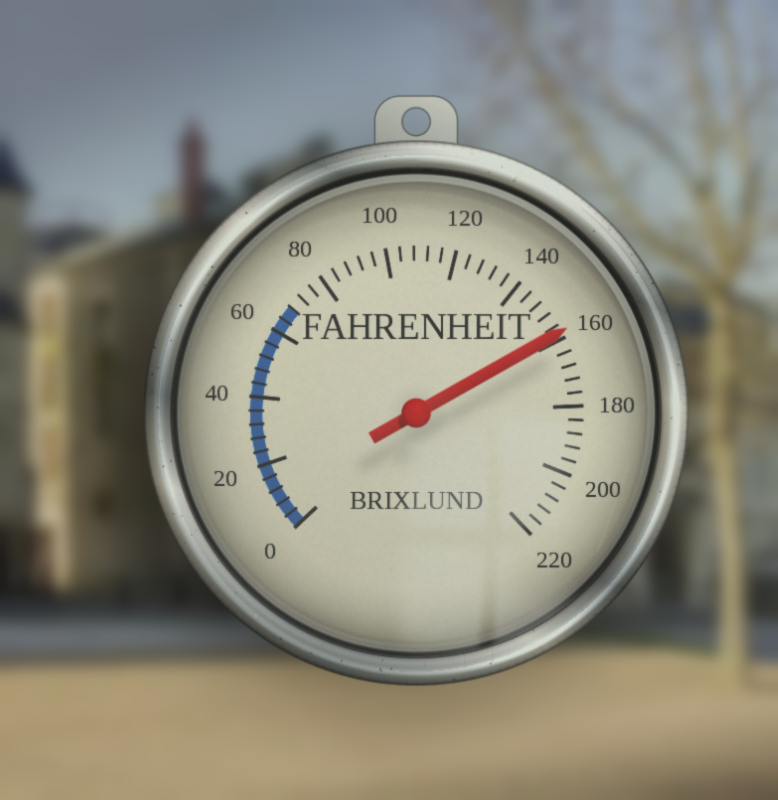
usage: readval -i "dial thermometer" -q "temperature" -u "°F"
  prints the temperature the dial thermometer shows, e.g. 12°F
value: 158°F
